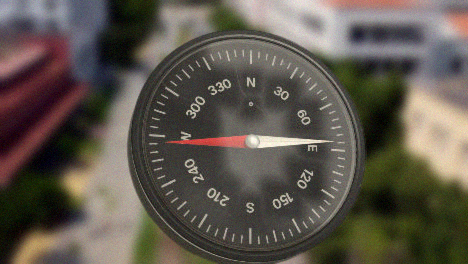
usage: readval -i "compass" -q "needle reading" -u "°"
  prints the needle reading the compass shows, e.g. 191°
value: 265°
